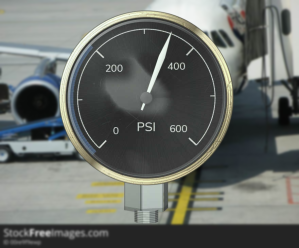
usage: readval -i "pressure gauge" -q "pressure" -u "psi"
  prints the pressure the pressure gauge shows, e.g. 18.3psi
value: 350psi
